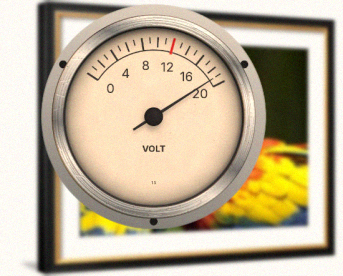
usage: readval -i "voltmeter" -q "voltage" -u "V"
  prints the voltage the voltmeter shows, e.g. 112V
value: 19V
